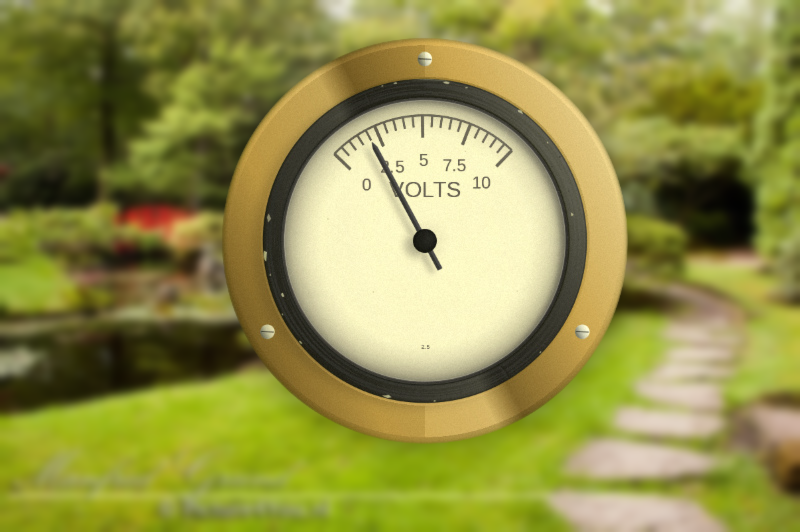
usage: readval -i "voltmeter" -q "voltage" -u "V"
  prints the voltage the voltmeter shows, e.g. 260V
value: 2V
